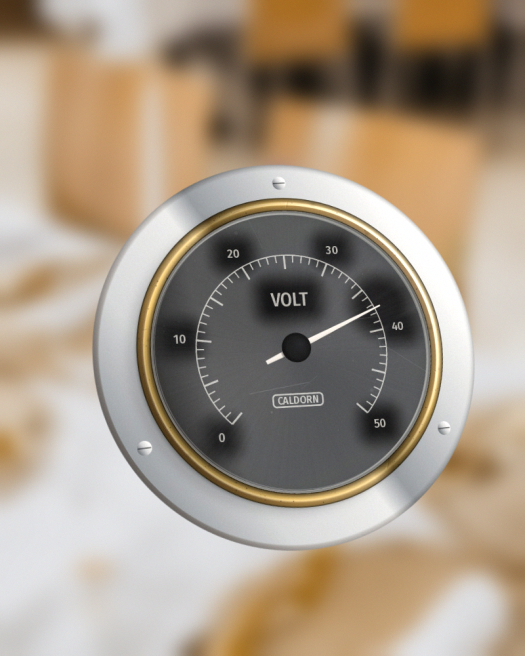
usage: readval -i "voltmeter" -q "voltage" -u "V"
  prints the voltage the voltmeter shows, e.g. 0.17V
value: 37.5V
